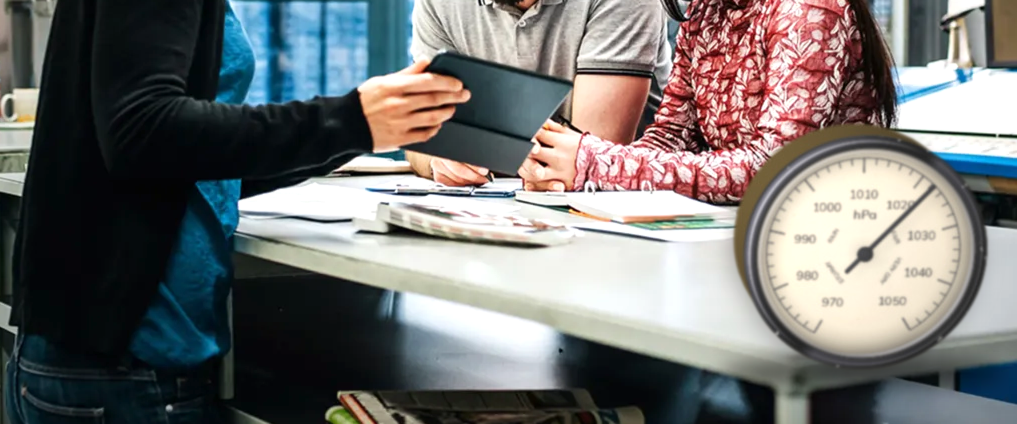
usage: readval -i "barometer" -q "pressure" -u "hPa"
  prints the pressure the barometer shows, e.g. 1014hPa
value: 1022hPa
